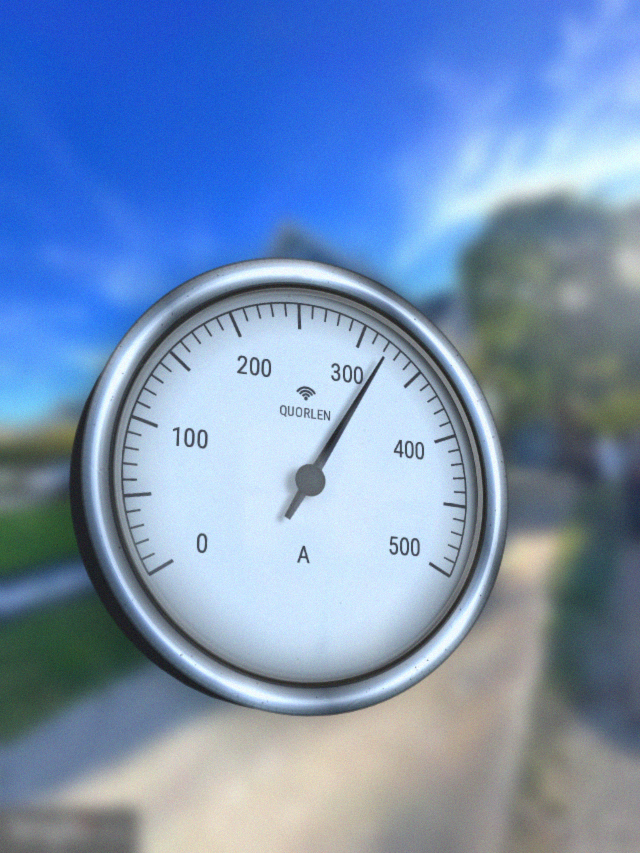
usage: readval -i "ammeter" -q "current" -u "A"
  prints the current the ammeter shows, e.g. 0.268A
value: 320A
